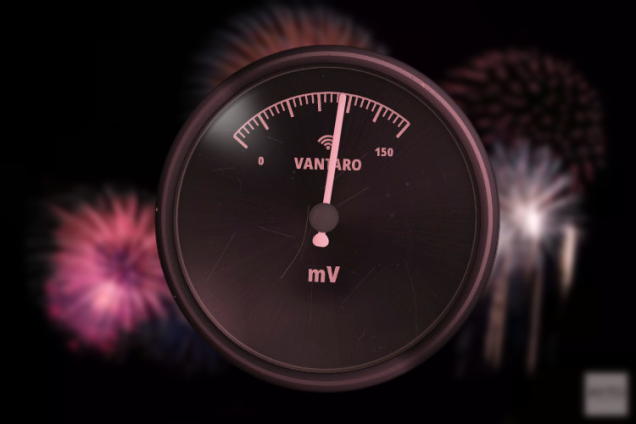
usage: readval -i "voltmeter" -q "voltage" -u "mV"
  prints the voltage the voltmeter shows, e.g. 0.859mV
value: 95mV
